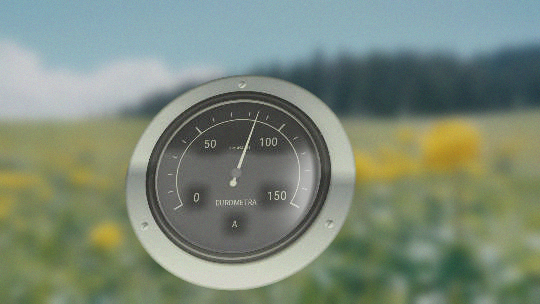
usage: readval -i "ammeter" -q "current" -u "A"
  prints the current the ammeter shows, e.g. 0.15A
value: 85A
